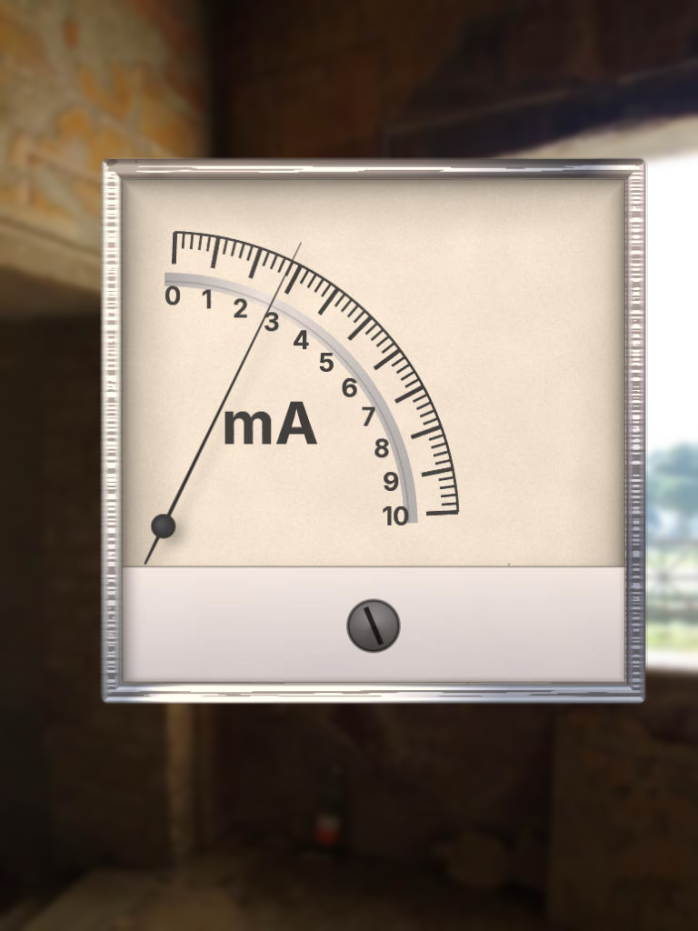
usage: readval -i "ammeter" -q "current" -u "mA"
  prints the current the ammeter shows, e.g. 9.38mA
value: 2.8mA
